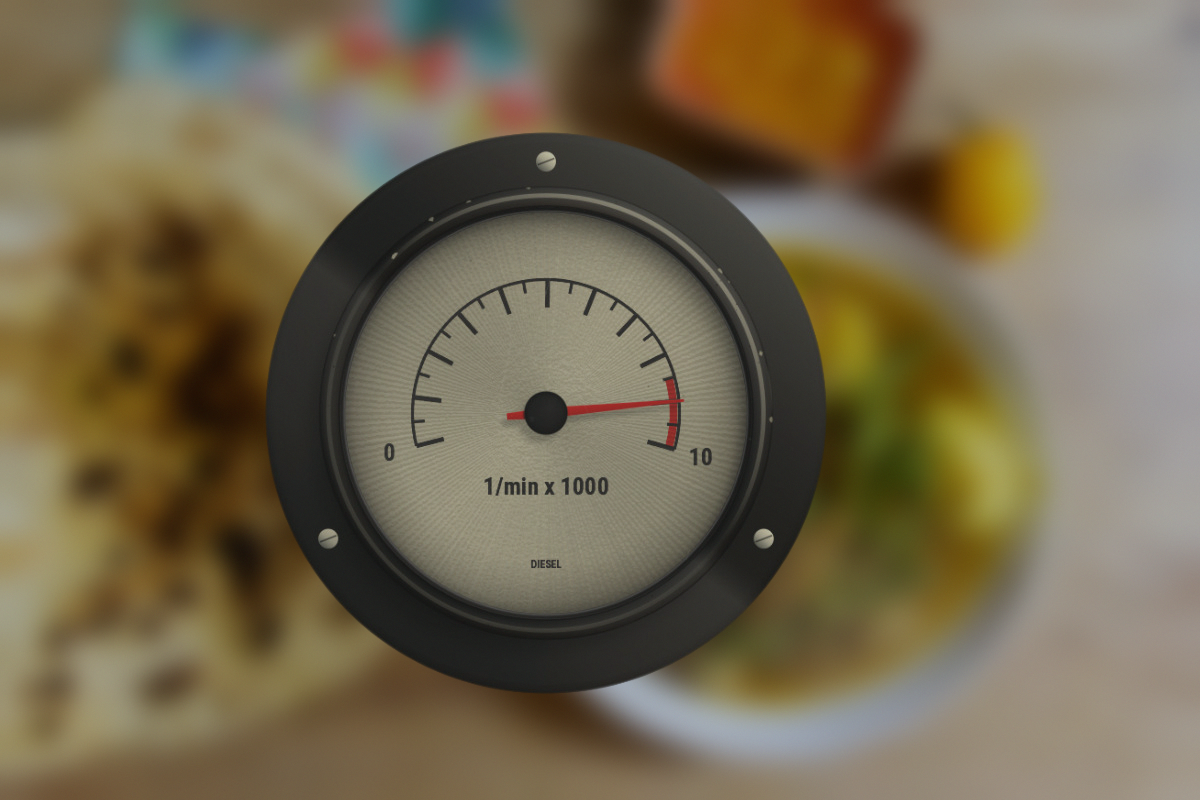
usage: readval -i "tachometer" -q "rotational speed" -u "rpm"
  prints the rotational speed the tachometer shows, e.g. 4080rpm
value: 9000rpm
